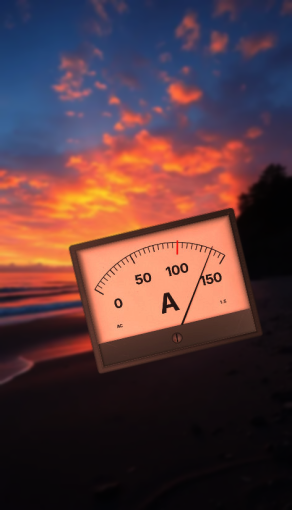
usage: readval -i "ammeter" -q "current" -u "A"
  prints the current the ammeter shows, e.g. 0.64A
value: 135A
